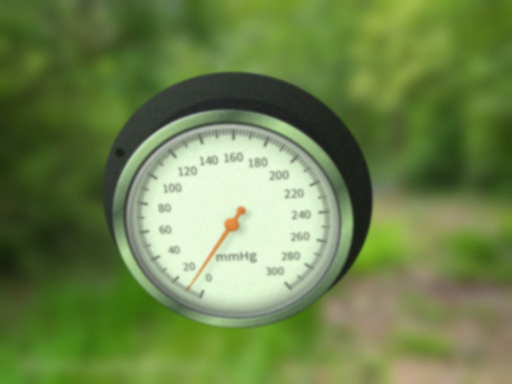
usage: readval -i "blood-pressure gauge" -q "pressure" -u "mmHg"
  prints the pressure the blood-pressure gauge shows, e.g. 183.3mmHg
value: 10mmHg
